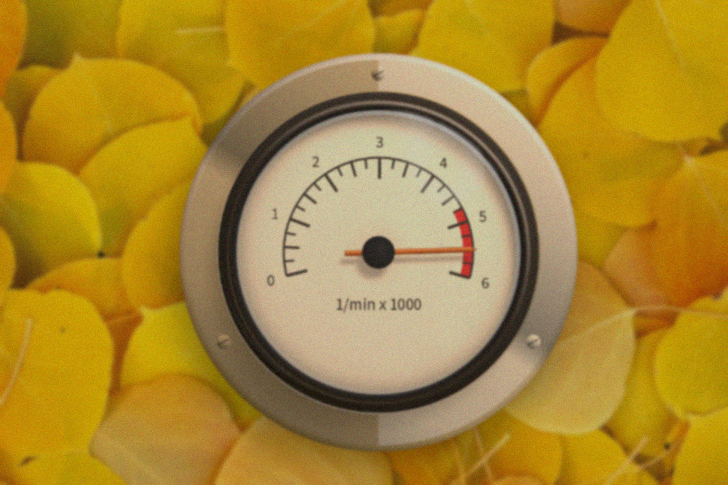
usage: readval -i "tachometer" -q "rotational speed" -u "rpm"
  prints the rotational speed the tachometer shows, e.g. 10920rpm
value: 5500rpm
